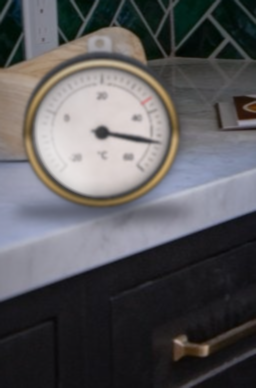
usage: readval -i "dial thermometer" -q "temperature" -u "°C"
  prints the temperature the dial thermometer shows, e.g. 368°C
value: 50°C
